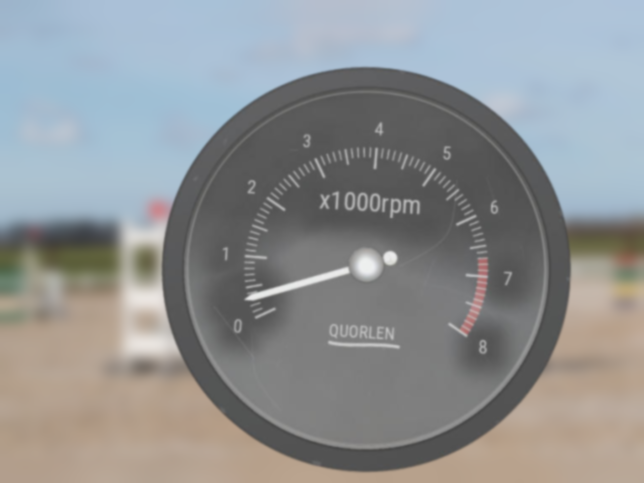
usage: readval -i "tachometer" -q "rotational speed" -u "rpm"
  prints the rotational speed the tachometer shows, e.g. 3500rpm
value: 300rpm
